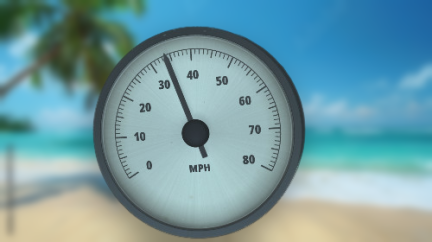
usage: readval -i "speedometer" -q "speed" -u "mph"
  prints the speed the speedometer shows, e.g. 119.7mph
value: 34mph
